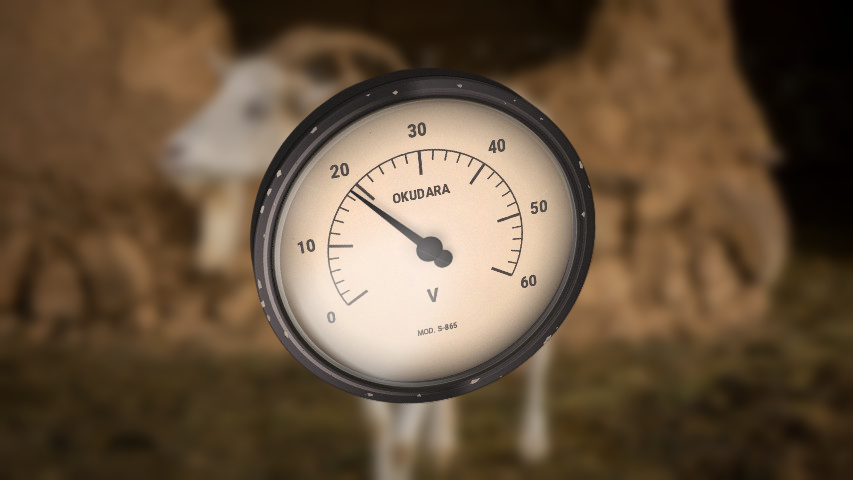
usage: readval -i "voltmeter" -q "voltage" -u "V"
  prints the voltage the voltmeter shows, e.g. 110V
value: 19V
